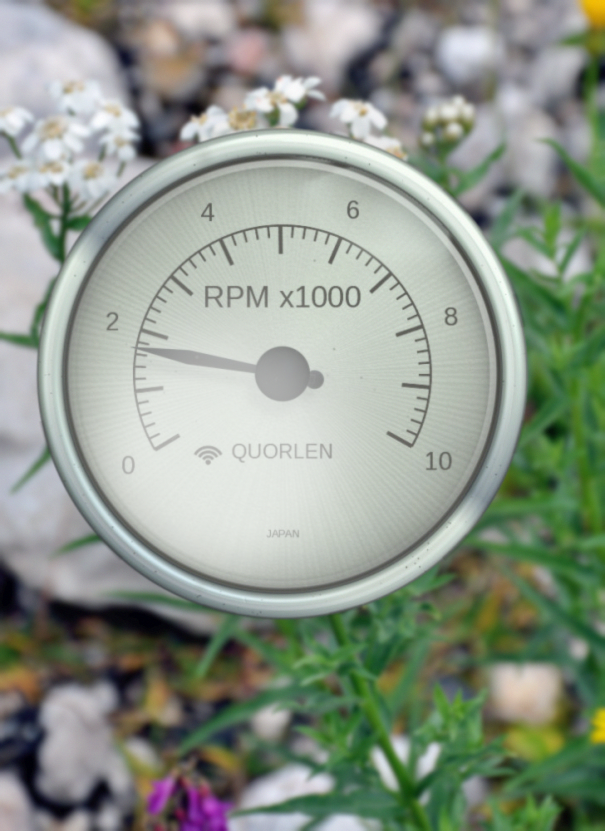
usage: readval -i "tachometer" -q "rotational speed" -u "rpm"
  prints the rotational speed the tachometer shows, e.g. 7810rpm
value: 1700rpm
